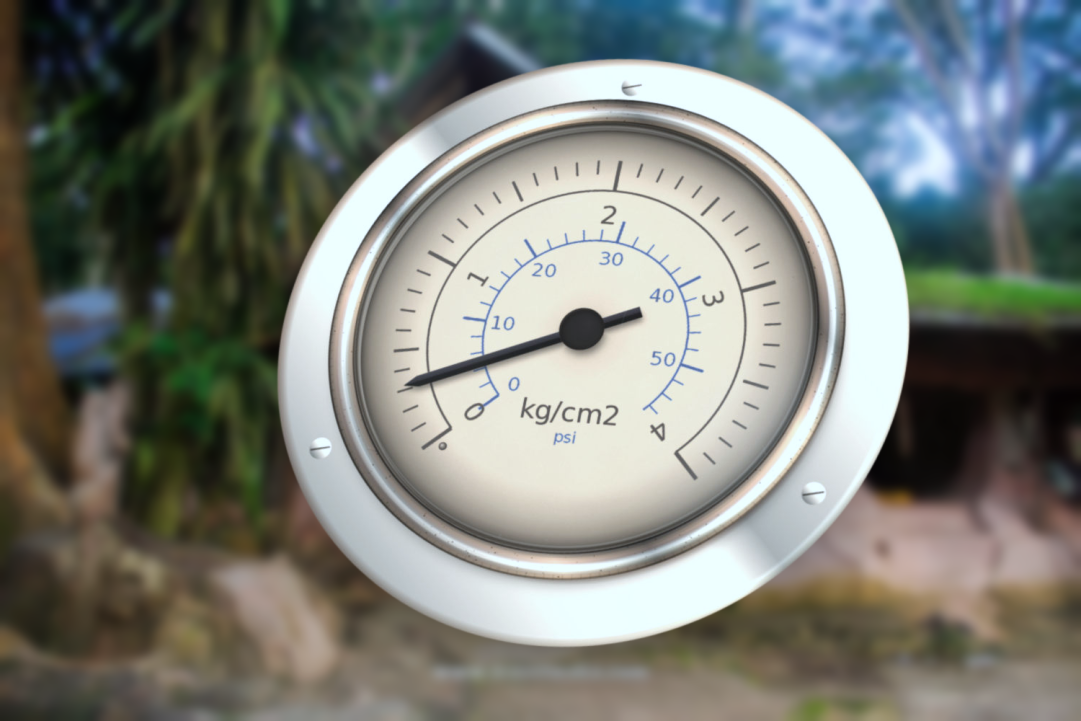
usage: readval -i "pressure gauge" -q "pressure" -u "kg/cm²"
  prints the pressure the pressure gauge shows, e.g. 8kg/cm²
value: 0.3kg/cm²
